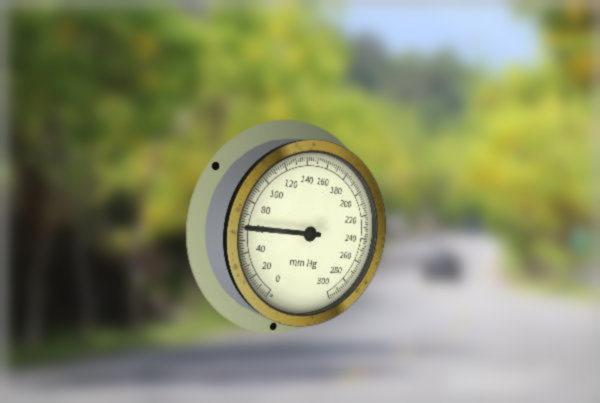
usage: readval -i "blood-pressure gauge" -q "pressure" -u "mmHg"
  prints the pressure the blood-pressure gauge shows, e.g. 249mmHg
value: 60mmHg
